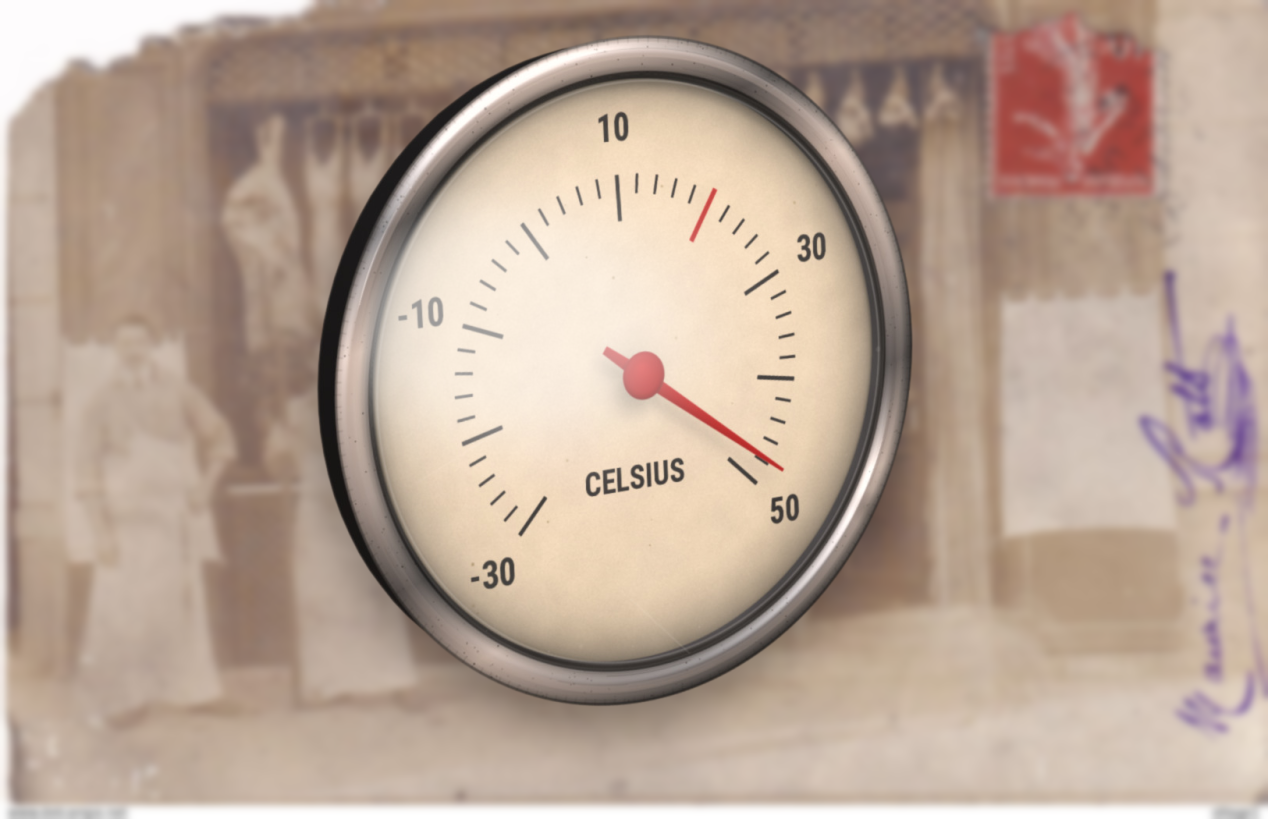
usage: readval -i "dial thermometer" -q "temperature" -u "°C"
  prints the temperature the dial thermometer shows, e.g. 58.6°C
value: 48°C
